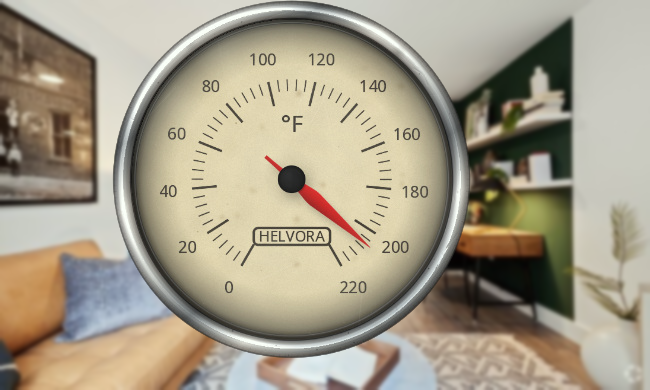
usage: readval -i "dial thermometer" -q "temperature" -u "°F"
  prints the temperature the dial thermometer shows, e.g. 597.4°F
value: 206°F
